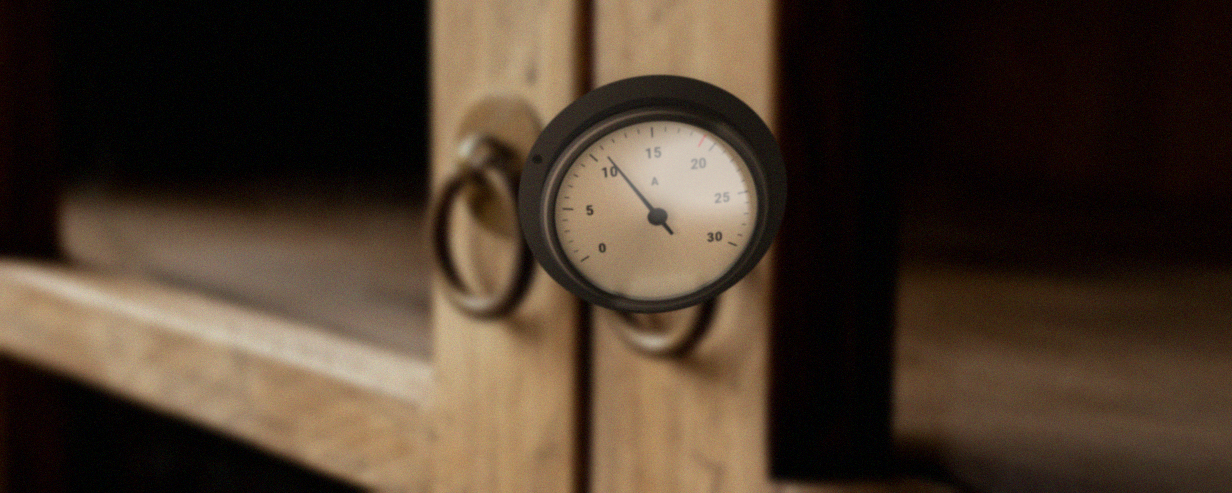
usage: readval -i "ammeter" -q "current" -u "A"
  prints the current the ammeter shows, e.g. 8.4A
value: 11A
